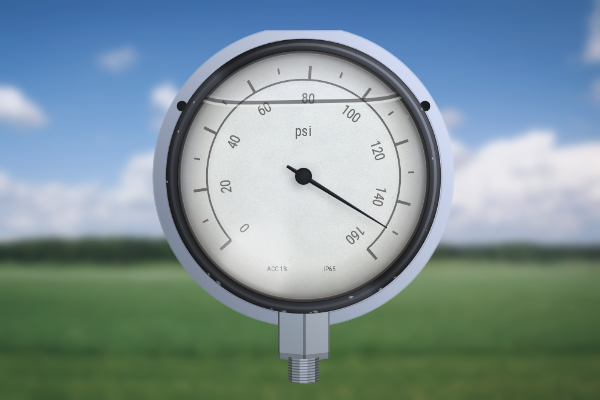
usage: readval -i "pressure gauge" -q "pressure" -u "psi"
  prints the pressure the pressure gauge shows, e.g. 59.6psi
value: 150psi
